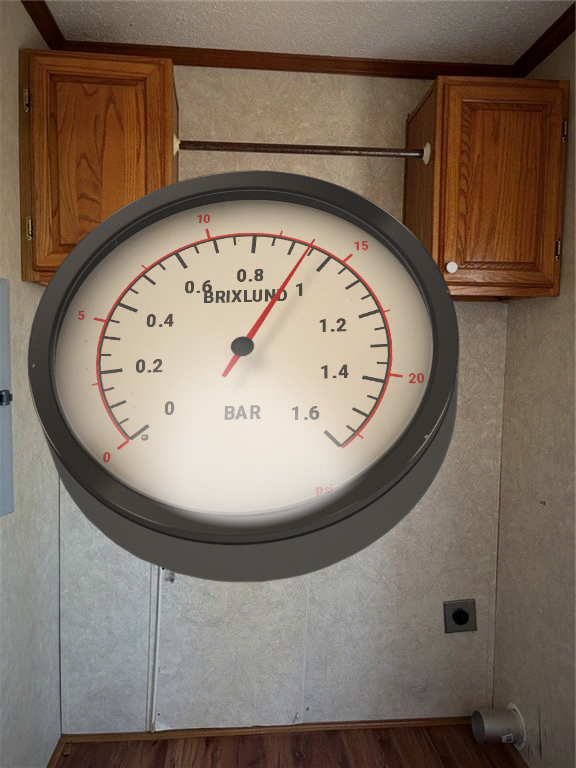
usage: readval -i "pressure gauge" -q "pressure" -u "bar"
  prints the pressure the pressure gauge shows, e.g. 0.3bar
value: 0.95bar
